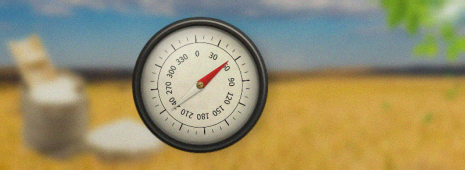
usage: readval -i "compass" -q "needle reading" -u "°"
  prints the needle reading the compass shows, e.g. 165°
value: 55°
